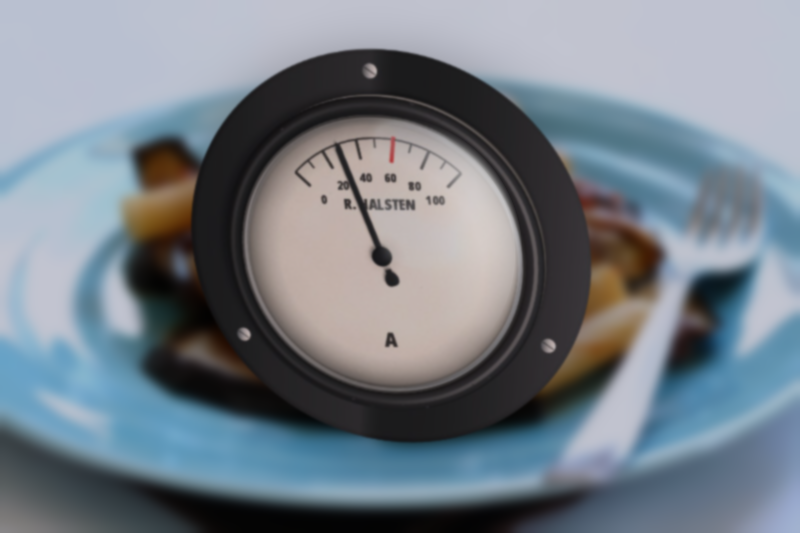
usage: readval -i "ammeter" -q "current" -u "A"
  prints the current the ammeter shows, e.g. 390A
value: 30A
